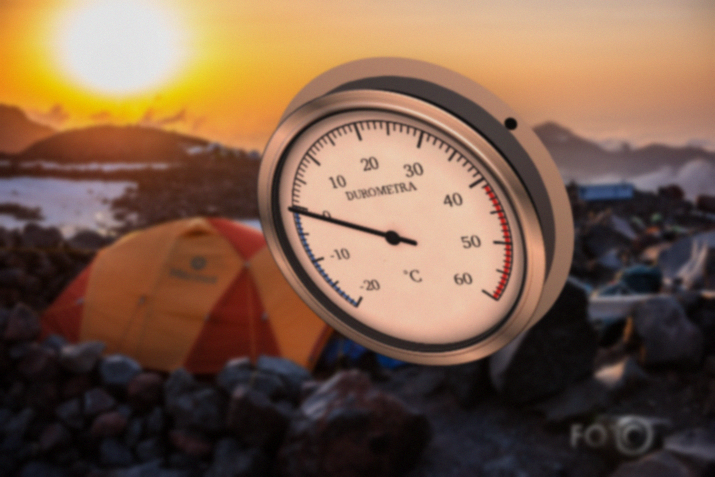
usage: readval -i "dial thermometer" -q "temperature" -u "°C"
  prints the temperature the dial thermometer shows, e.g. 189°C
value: 0°C
